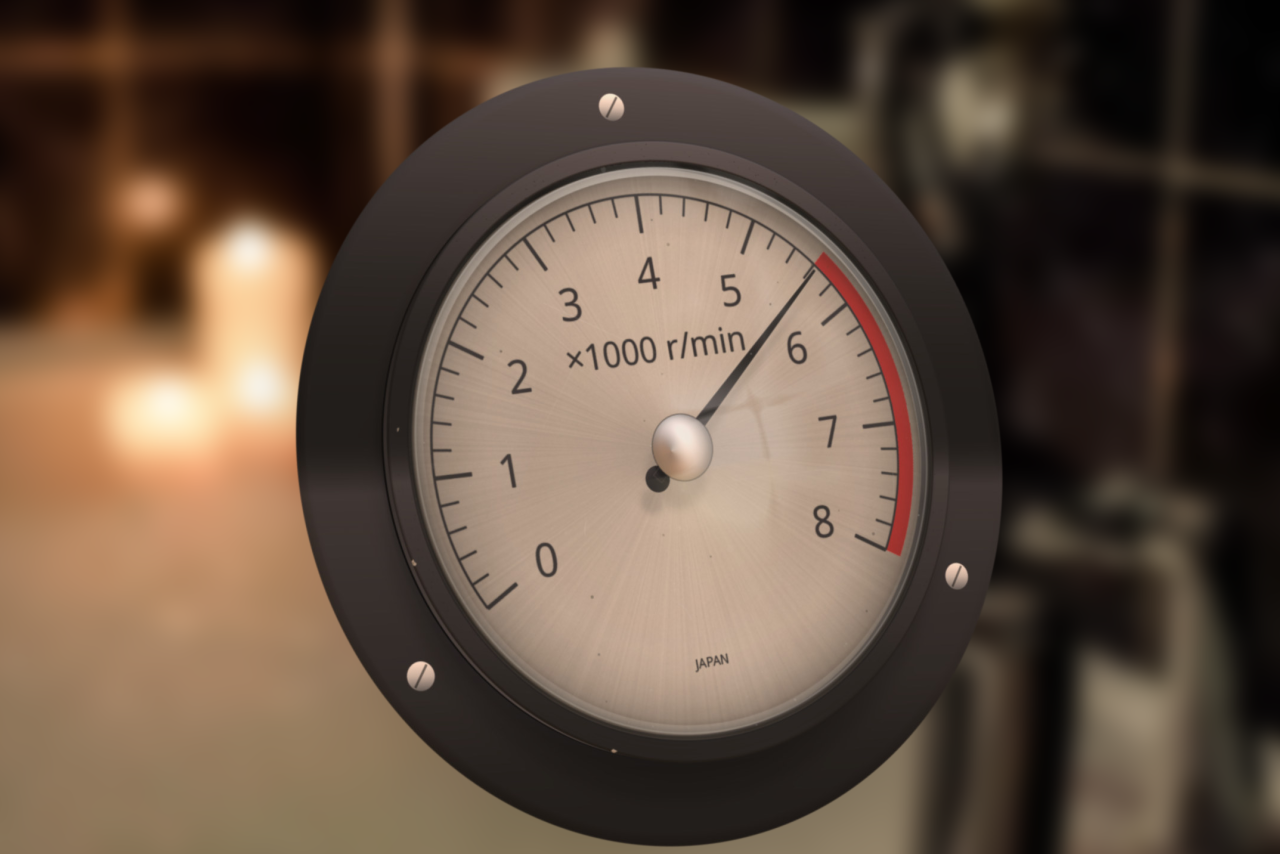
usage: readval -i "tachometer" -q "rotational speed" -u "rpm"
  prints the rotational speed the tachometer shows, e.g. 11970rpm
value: 5600rpm
